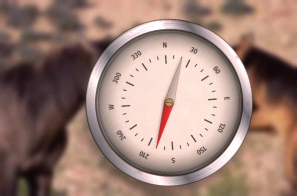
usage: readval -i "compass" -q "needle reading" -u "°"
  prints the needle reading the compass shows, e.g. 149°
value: 200°
